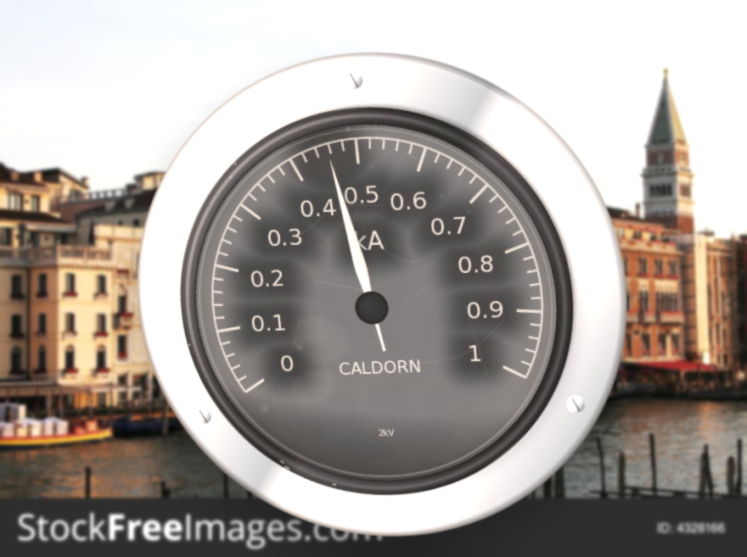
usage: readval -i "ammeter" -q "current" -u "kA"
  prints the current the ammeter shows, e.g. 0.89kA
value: 0.46kA
